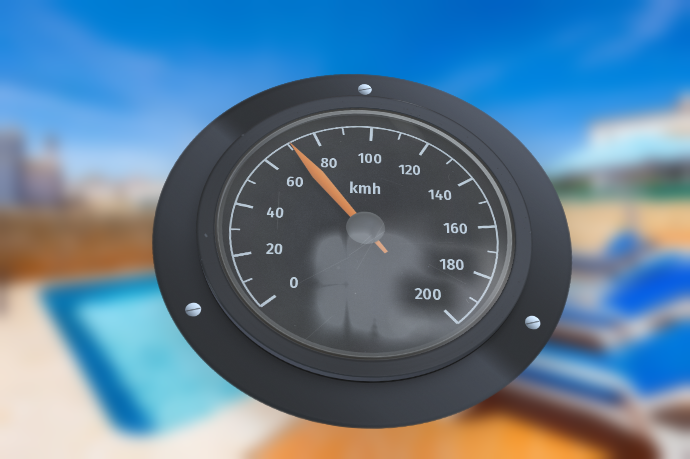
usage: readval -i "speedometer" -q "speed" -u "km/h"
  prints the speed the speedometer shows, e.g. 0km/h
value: 70km/h
